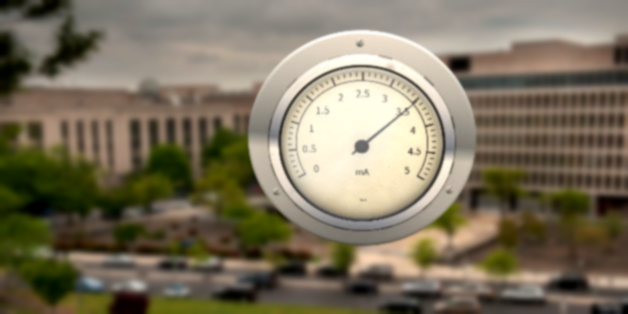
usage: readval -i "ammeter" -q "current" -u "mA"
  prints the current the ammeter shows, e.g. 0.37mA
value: 3.5mA
